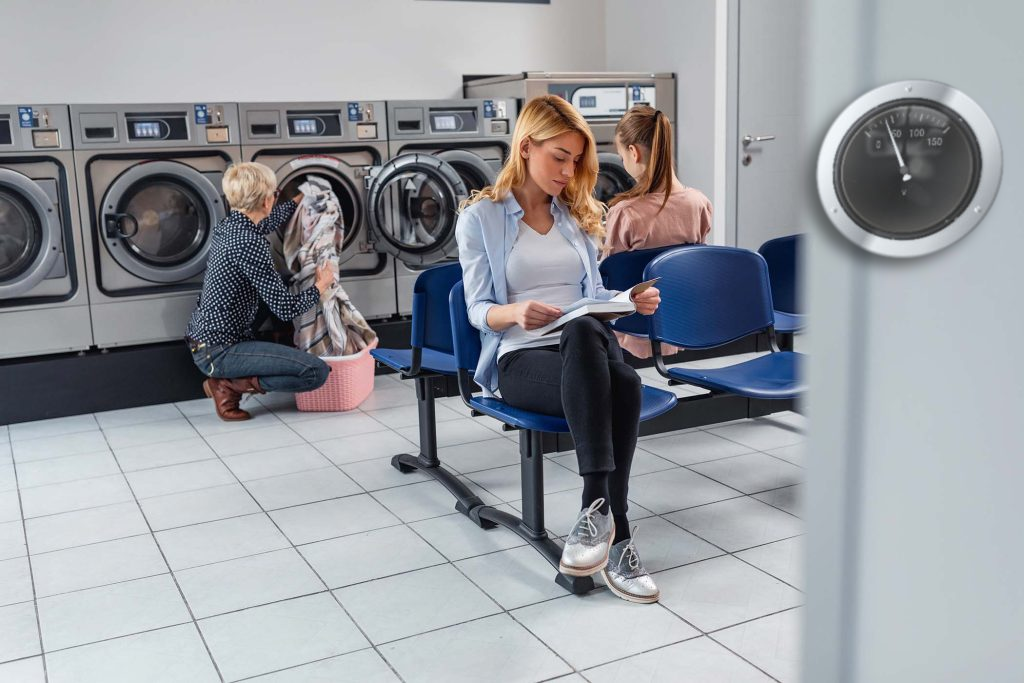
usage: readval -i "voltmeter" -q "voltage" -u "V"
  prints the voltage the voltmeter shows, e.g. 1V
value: 40V
